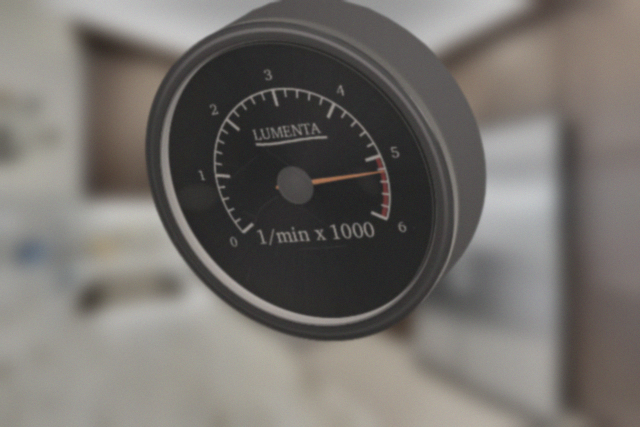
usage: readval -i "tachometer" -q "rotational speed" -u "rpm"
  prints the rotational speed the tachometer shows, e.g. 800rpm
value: 5200rpm
